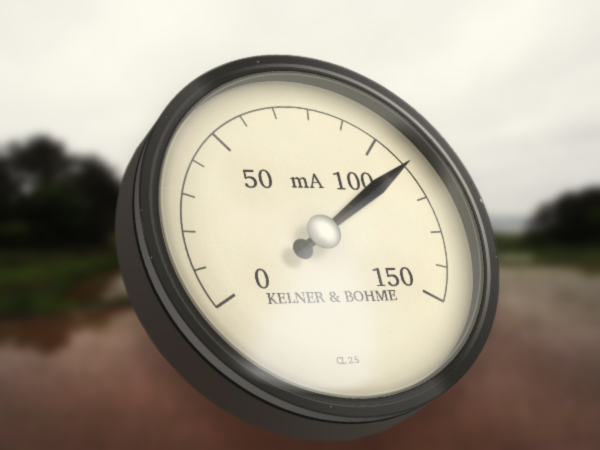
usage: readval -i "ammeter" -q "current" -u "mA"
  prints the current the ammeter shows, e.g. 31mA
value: 110mA
